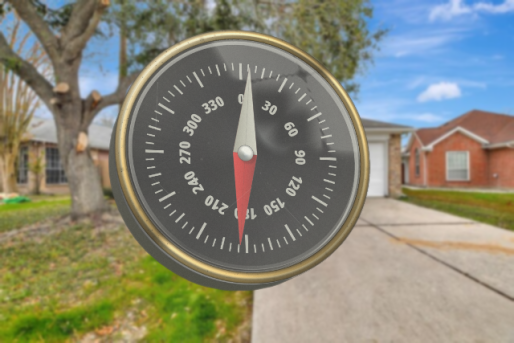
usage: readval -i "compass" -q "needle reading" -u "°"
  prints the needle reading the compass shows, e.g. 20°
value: 185°
